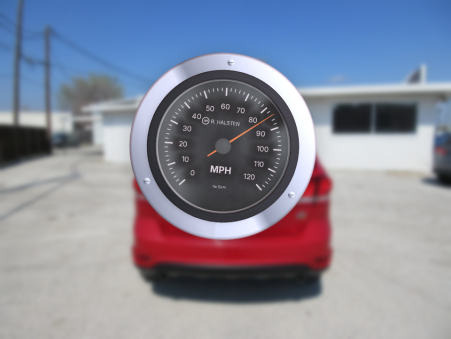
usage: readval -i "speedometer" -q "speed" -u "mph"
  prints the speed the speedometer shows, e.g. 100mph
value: 84mph
